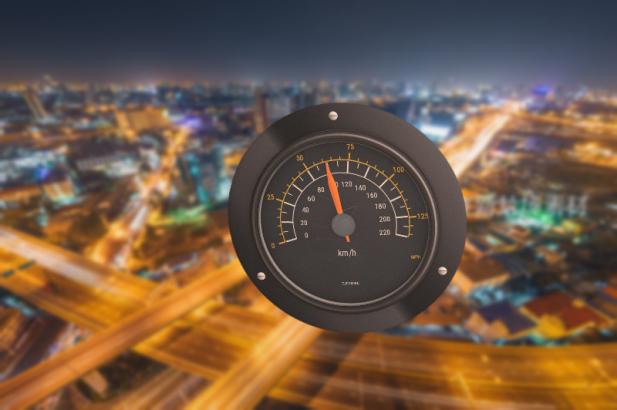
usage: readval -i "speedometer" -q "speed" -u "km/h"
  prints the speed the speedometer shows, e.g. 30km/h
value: 100km/h
